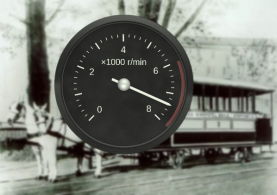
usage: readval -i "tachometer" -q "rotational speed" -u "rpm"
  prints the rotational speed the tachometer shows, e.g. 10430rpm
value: 7400rpm
